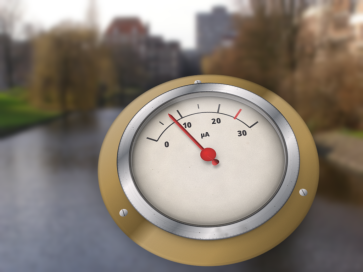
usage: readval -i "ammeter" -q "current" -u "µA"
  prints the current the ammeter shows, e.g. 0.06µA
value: 7.5µA
